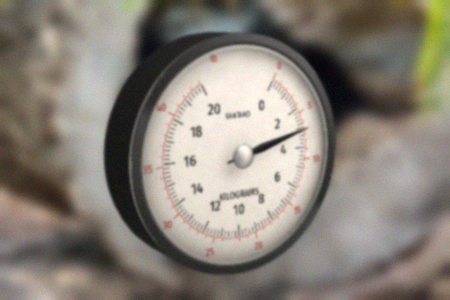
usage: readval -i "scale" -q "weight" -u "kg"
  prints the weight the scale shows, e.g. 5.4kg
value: 3kg
